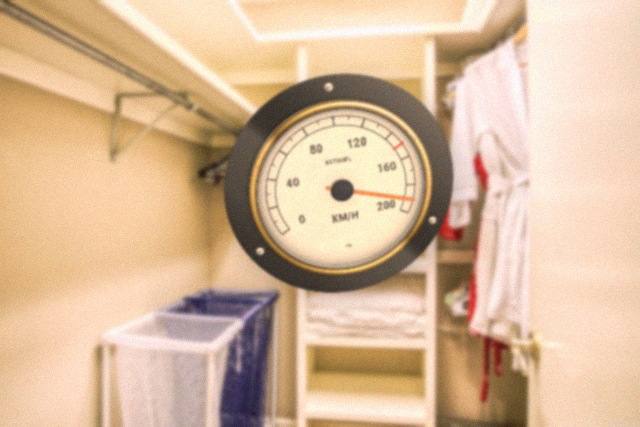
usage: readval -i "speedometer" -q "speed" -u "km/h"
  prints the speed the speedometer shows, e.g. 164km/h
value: 190km/h
